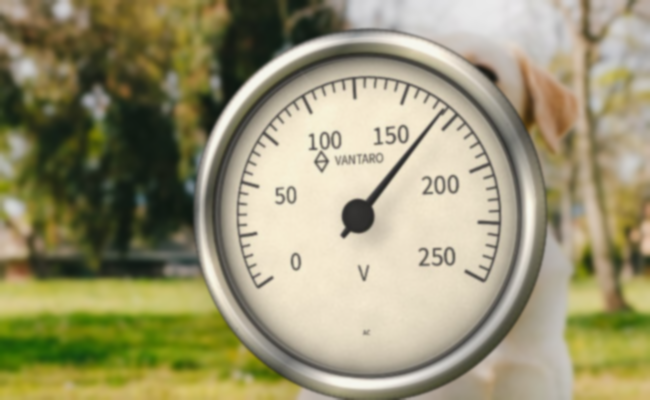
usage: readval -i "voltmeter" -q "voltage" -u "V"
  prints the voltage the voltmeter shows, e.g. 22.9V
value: 170V
